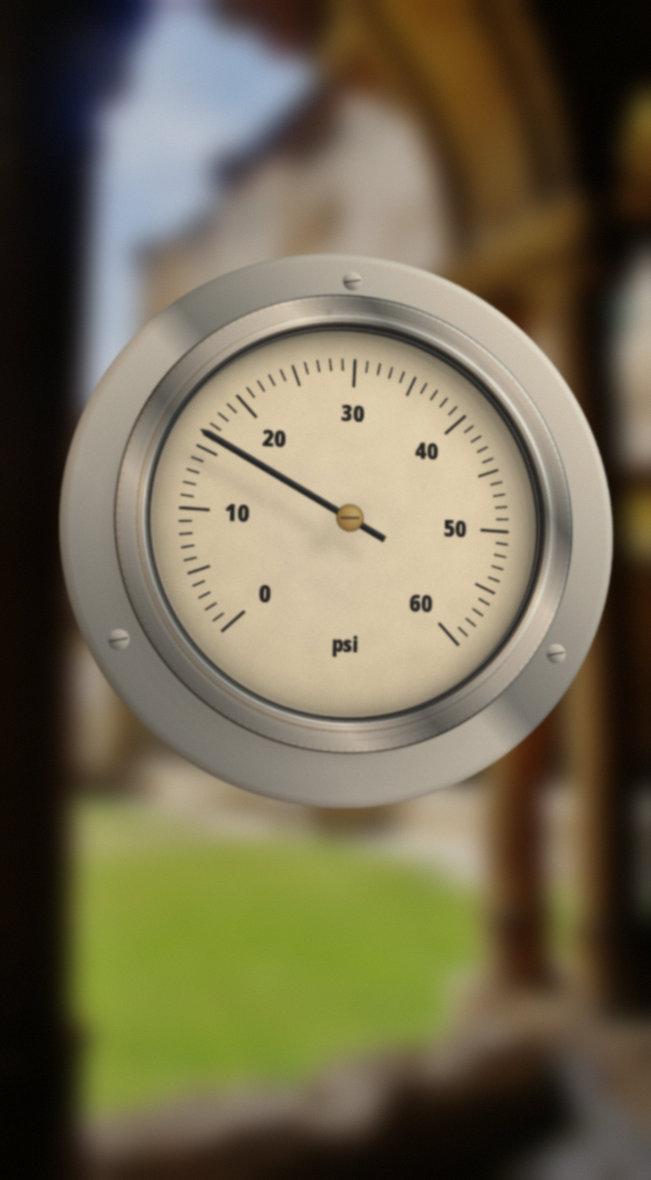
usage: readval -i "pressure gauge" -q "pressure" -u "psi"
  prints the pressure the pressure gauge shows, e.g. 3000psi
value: 16psi
